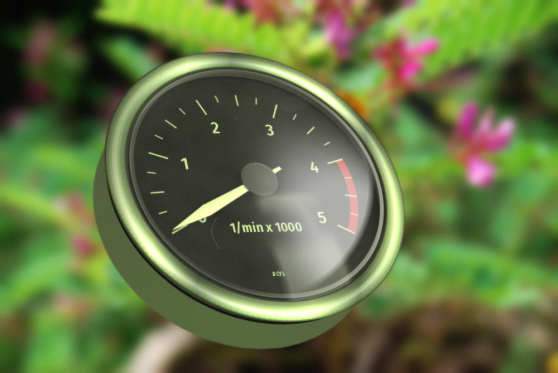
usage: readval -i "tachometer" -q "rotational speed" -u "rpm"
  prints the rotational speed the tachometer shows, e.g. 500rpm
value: 0rpm
